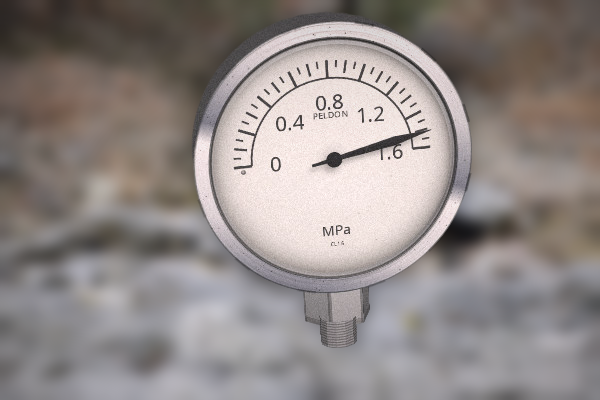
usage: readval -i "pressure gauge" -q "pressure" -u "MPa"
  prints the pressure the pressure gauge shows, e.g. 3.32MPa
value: 1.5MPa
